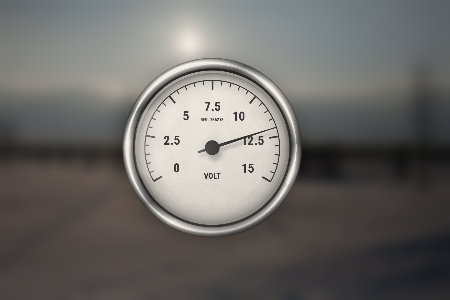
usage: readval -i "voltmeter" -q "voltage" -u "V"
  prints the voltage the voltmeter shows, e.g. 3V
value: 12V
